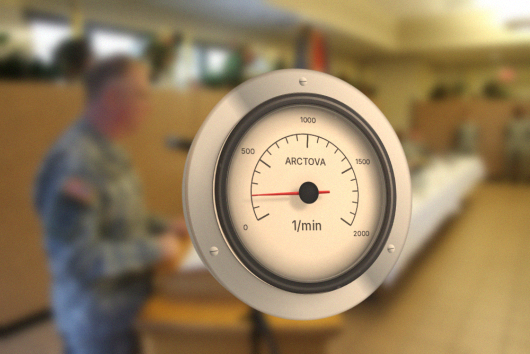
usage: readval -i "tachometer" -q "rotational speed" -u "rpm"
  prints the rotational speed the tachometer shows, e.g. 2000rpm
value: 200rpm
